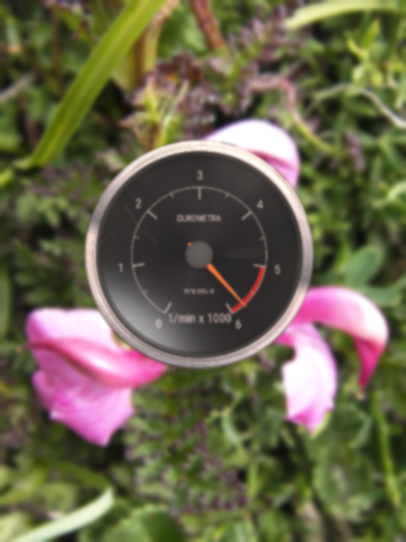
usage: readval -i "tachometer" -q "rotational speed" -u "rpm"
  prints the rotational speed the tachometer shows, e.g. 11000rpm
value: 5750rpm
